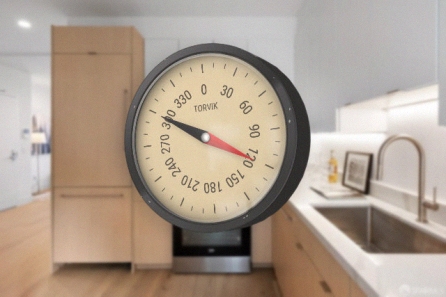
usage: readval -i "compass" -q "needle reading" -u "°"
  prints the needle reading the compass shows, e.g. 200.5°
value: 120°
